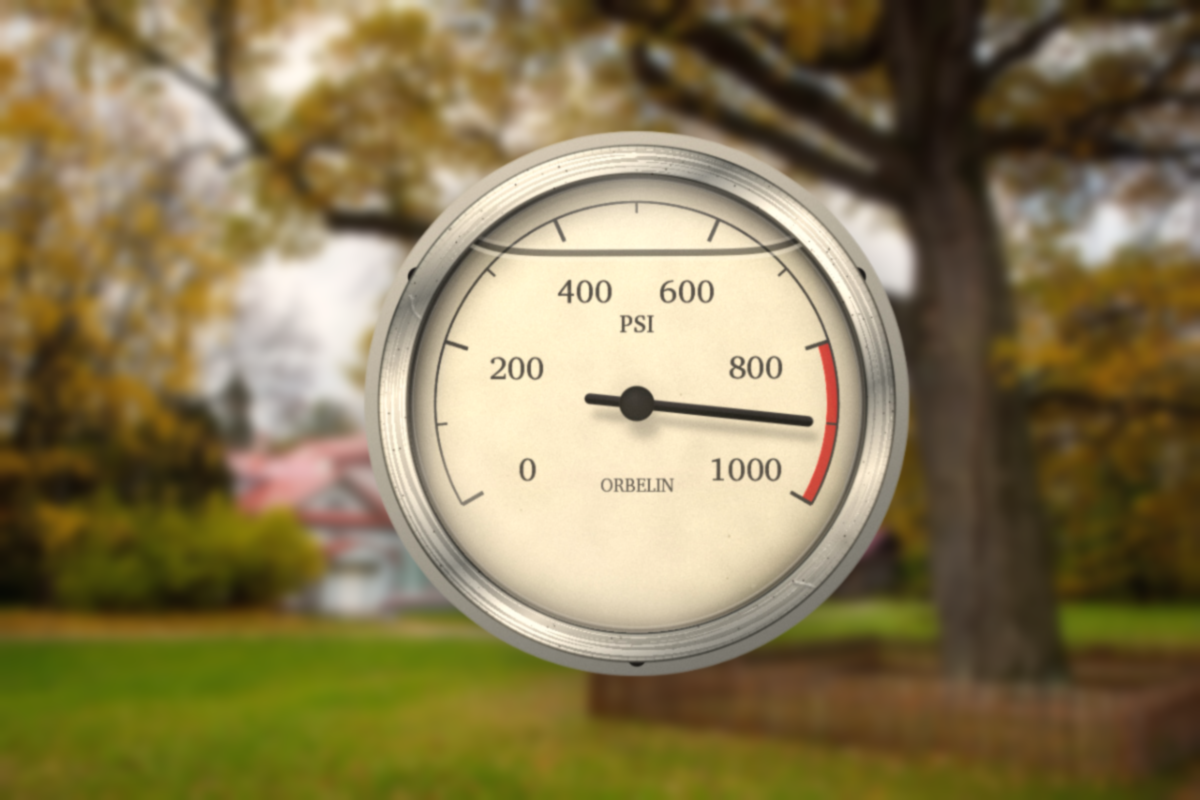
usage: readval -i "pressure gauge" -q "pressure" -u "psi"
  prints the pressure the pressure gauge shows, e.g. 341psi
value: 900psi
